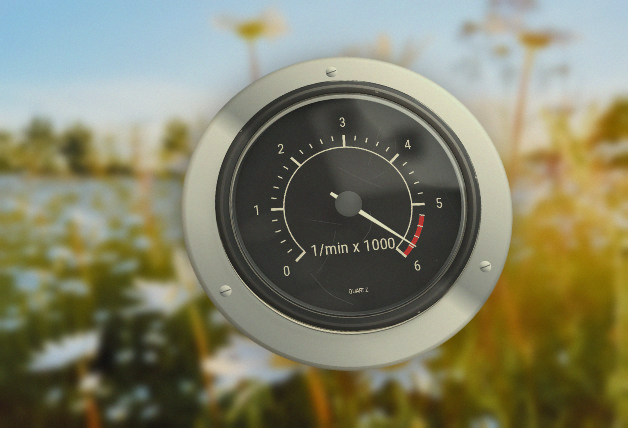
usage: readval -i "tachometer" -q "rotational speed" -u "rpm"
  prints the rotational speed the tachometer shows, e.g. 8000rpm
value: 5800rpm
